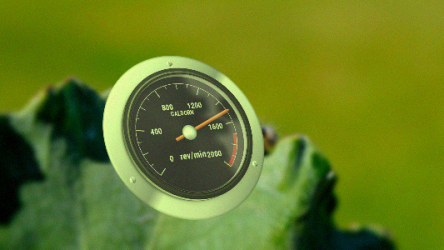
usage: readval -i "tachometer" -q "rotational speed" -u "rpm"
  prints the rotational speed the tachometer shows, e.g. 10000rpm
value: 1500rpm
